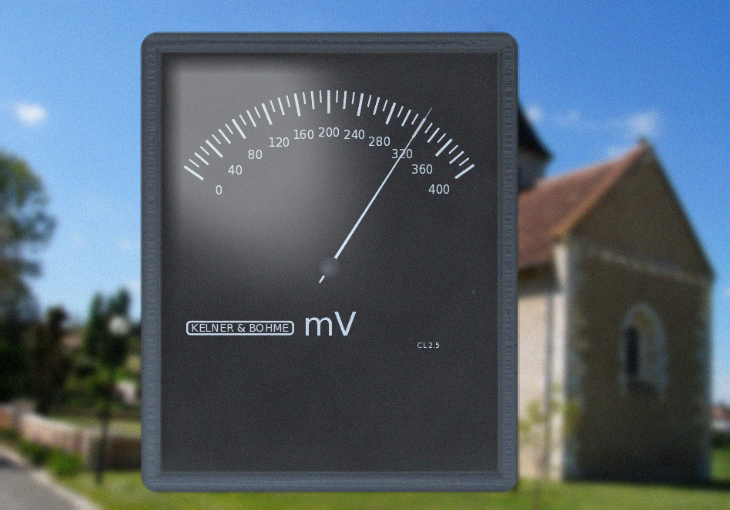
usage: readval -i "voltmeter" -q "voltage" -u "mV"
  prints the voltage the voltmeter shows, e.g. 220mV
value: 320mV
